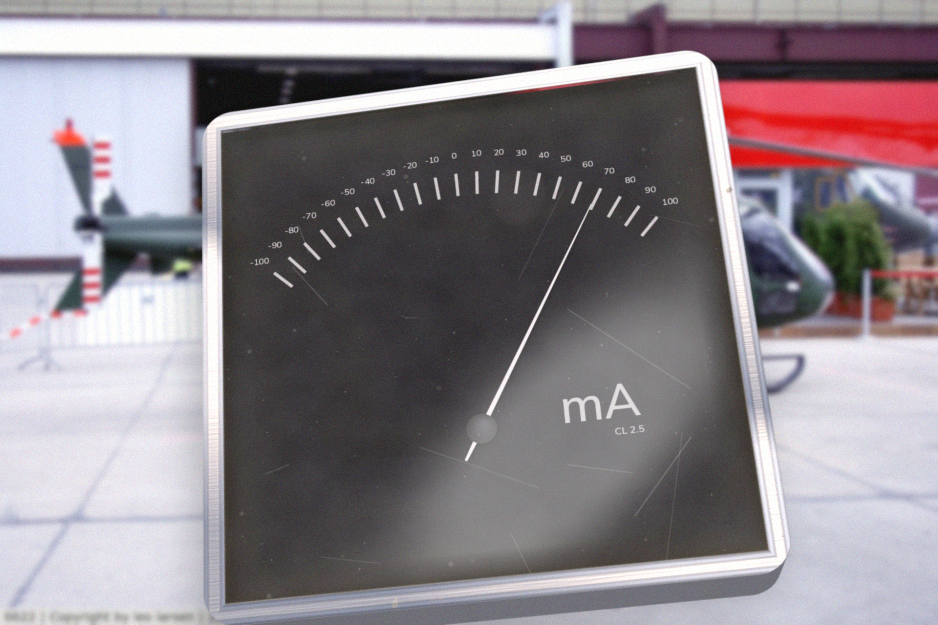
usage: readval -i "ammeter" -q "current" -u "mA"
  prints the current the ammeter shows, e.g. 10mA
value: 70mA
